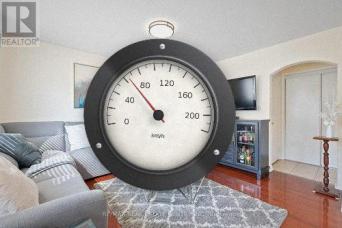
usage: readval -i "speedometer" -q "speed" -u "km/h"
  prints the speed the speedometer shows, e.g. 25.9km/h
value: 65km/h
